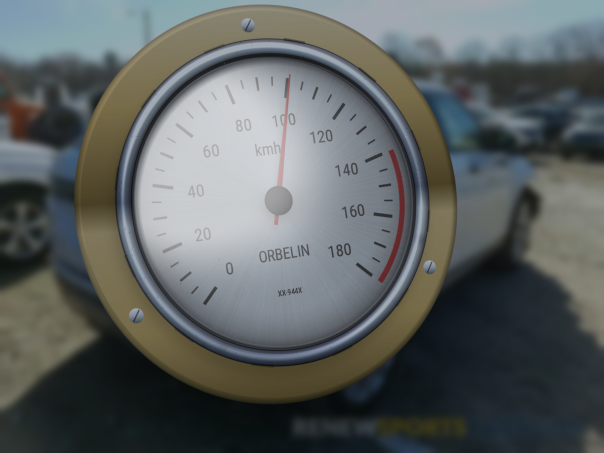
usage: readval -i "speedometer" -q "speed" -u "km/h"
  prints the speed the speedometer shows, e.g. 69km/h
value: 100km/h
